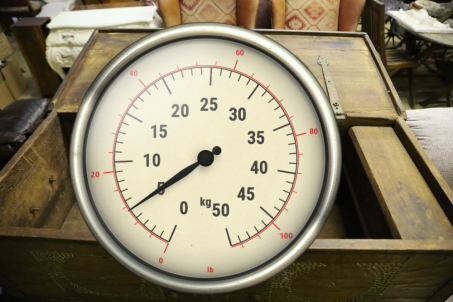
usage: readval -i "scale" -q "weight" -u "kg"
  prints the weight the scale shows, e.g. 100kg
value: 5kg
